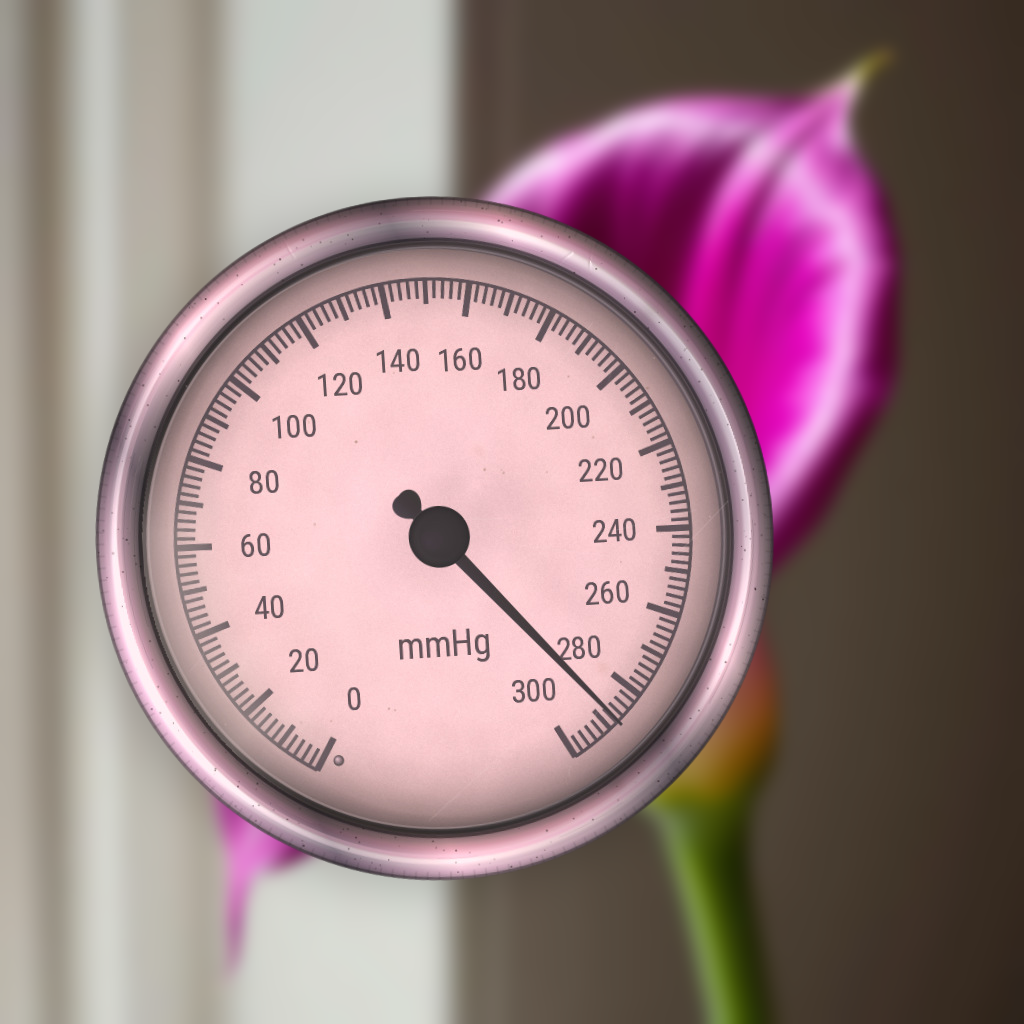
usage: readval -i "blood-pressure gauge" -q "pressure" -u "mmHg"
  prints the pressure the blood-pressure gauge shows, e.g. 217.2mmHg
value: 288mmHg
